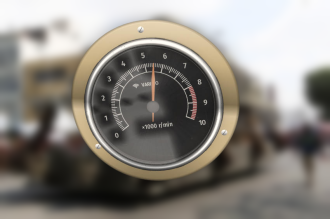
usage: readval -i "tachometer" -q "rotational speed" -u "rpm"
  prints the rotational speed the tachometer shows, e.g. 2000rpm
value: 5500rpm
